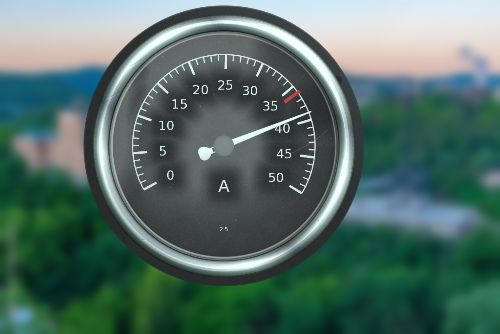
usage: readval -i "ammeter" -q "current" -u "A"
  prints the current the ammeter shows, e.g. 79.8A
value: 39A
